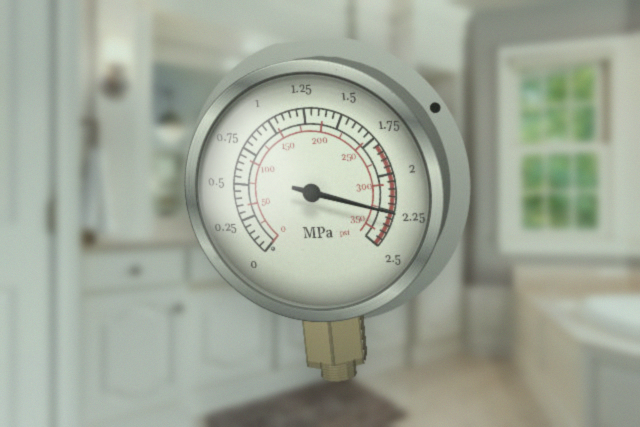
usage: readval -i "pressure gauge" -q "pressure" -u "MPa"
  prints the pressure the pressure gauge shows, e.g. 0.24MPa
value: 2.25MPa
